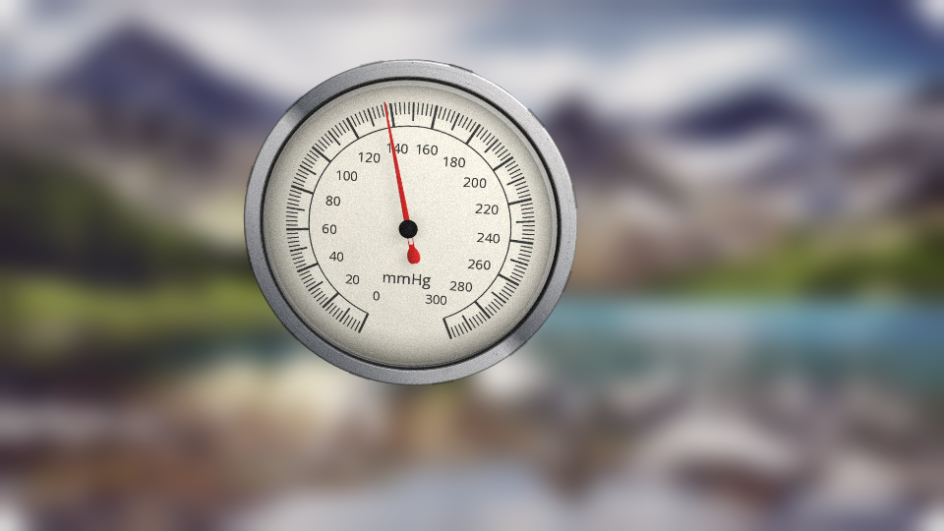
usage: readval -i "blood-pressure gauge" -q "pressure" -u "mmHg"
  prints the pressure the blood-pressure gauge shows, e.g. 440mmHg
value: 138mmHg
